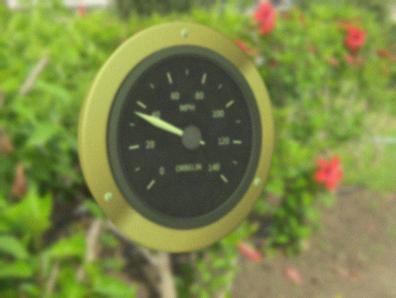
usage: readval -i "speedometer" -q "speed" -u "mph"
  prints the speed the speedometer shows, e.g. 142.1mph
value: 35mph
